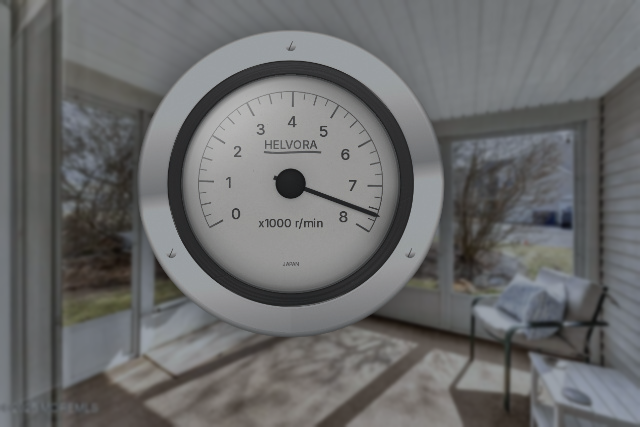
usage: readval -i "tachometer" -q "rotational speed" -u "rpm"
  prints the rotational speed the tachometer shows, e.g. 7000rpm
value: 7625rpm
